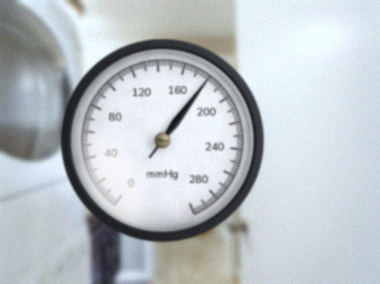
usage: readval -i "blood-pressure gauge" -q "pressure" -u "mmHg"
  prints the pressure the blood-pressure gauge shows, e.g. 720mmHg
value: 180mmHg
